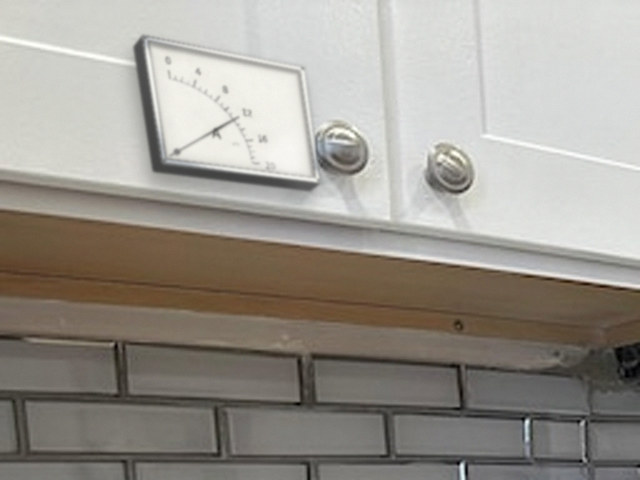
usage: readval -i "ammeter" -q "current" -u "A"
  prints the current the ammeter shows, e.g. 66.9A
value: 12A
